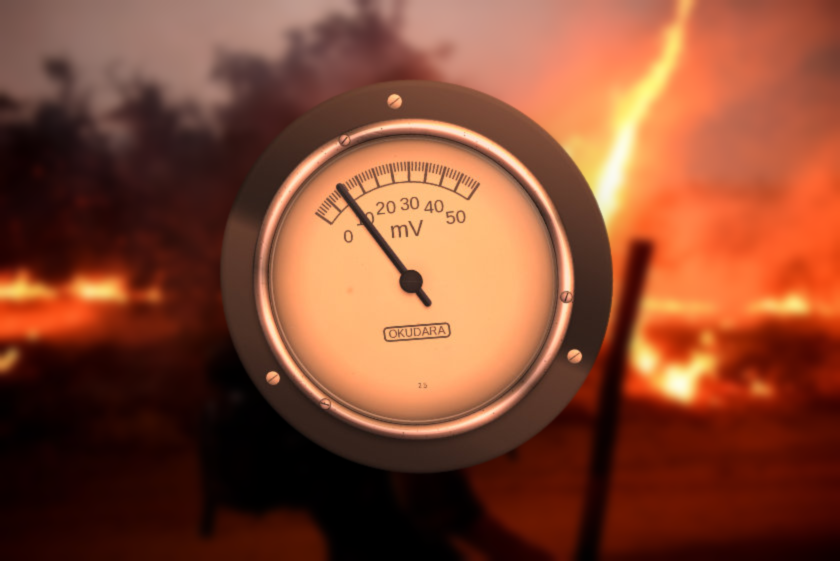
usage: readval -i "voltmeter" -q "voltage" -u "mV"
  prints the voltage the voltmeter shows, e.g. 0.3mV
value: 10mV
